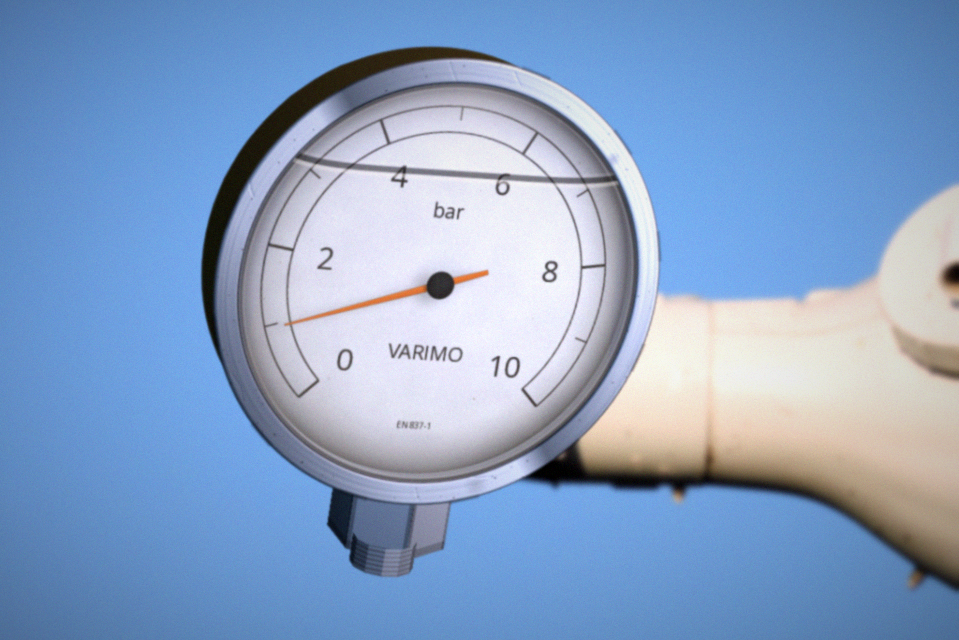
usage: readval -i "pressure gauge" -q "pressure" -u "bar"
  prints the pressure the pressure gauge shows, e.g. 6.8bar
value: 1bar
